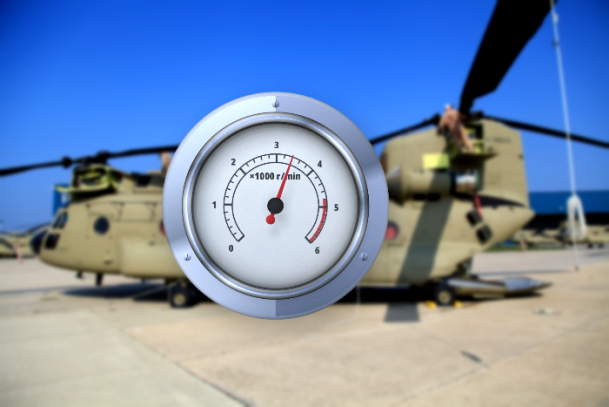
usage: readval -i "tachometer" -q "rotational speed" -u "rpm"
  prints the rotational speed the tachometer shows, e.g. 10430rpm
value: 3400rpm
